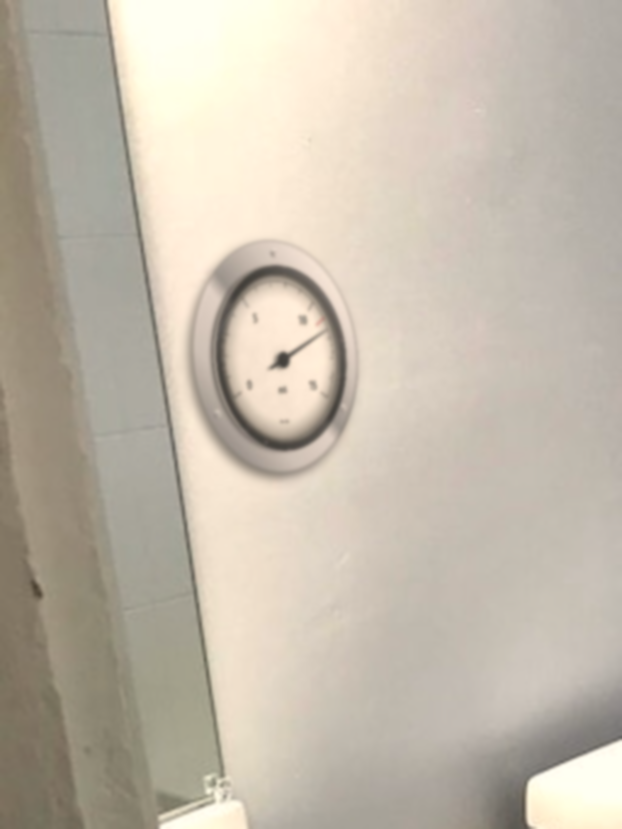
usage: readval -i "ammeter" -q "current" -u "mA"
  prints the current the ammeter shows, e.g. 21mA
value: 11.5mA
